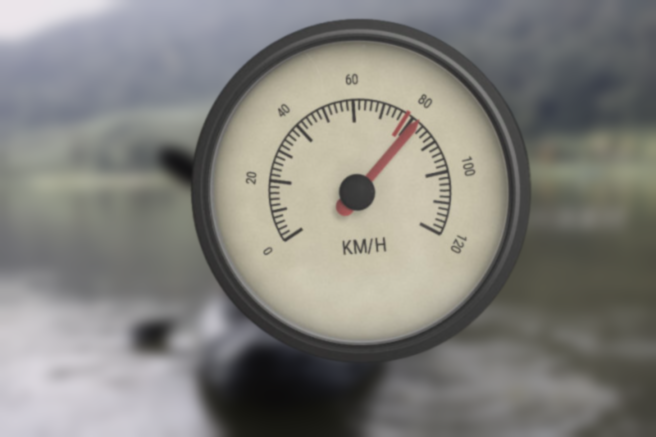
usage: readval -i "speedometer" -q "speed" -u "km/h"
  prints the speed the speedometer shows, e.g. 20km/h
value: 82km/h
